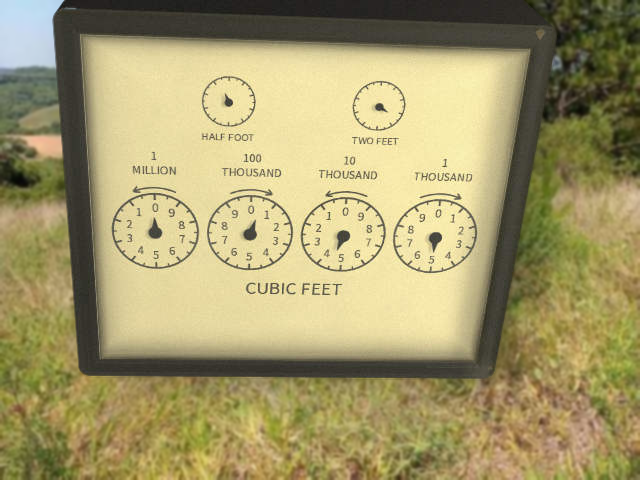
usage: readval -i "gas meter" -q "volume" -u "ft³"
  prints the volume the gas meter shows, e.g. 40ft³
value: 4500ft³
